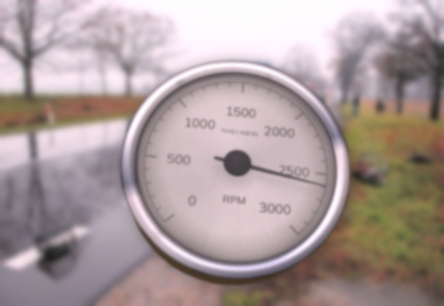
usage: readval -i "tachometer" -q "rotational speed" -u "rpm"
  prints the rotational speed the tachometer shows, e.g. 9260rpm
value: 2600rpm
